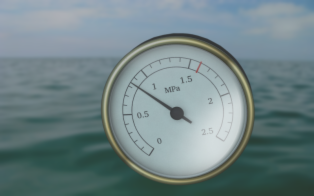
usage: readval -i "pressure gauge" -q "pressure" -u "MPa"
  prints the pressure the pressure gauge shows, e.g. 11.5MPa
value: 0.85MPa
